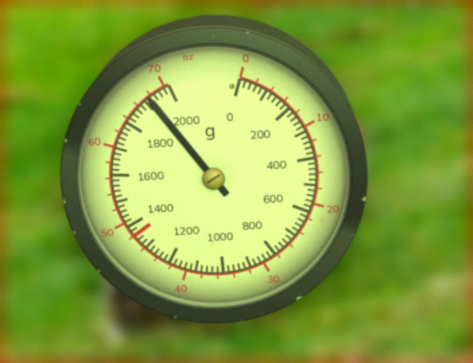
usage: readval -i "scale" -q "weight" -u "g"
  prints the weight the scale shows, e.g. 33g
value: 1920g
